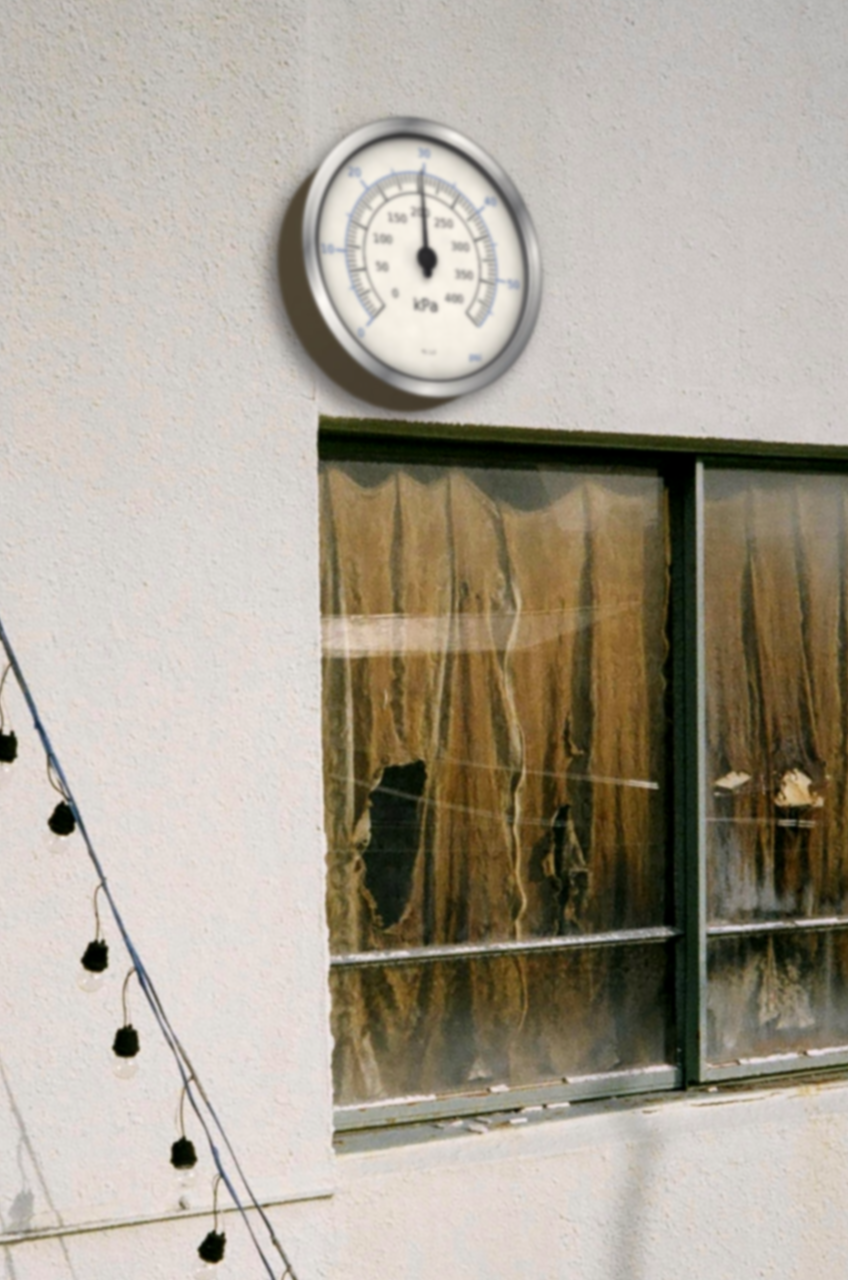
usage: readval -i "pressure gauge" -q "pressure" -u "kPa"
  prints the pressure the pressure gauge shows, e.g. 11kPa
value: 200kPa
